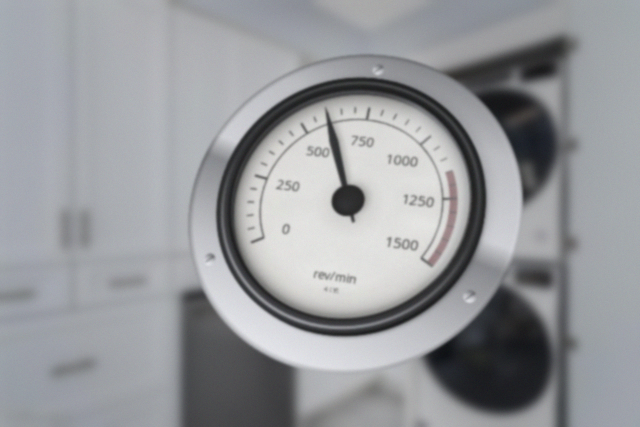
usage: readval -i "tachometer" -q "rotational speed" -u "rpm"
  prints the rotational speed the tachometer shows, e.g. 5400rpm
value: 600rpm
